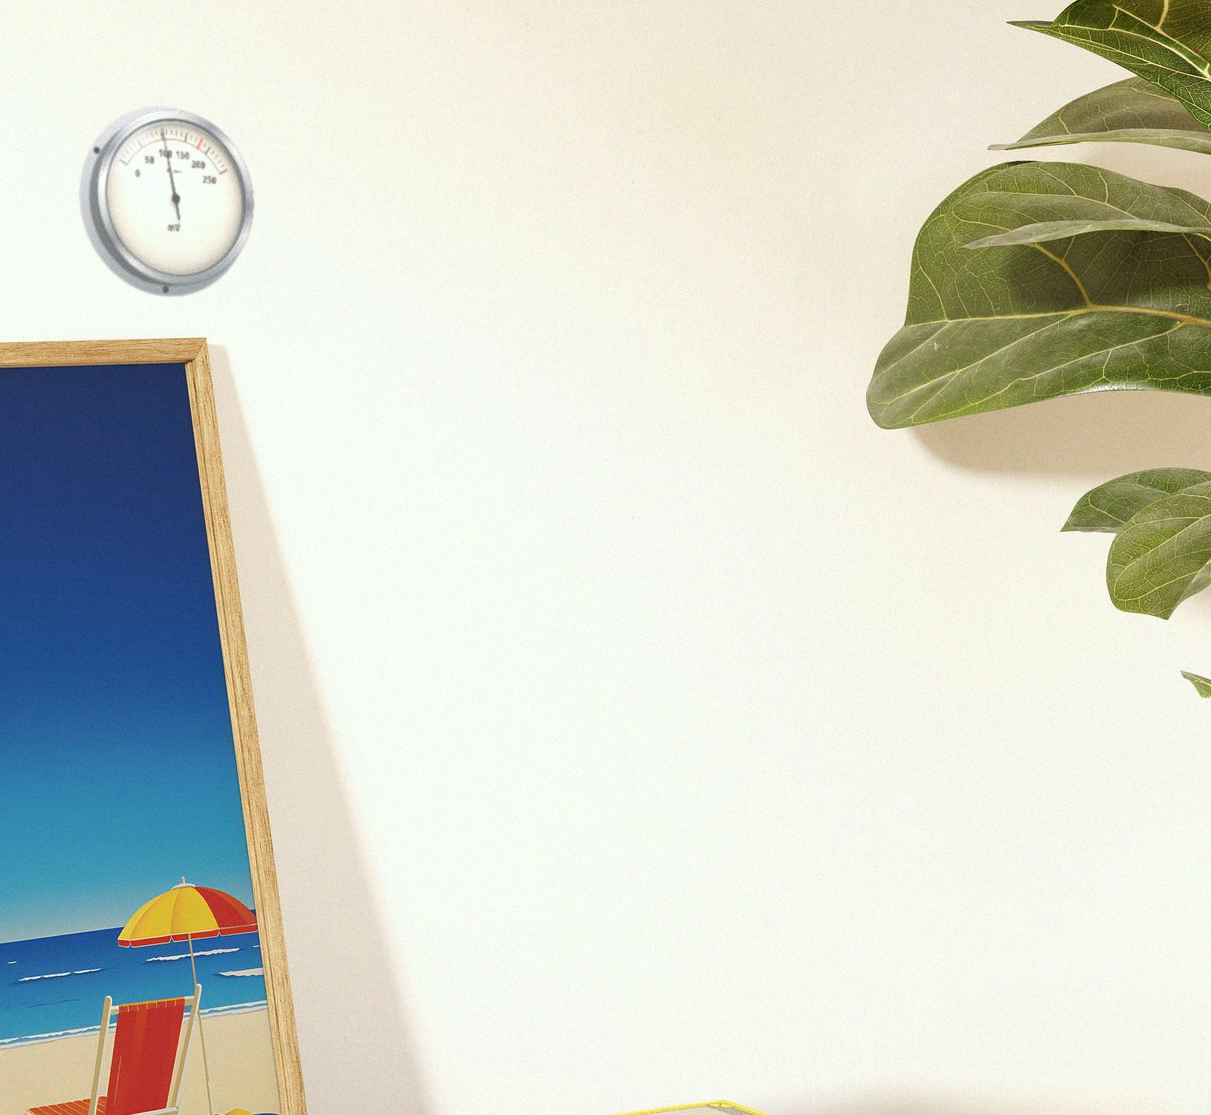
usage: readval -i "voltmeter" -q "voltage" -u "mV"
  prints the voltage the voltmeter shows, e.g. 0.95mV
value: 100mV
